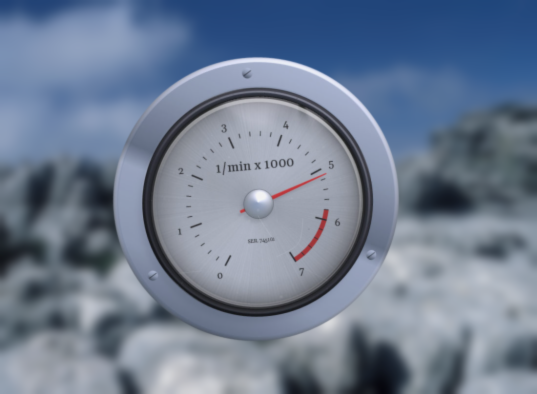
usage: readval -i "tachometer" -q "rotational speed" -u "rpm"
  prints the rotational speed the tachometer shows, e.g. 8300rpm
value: 5100rpm
